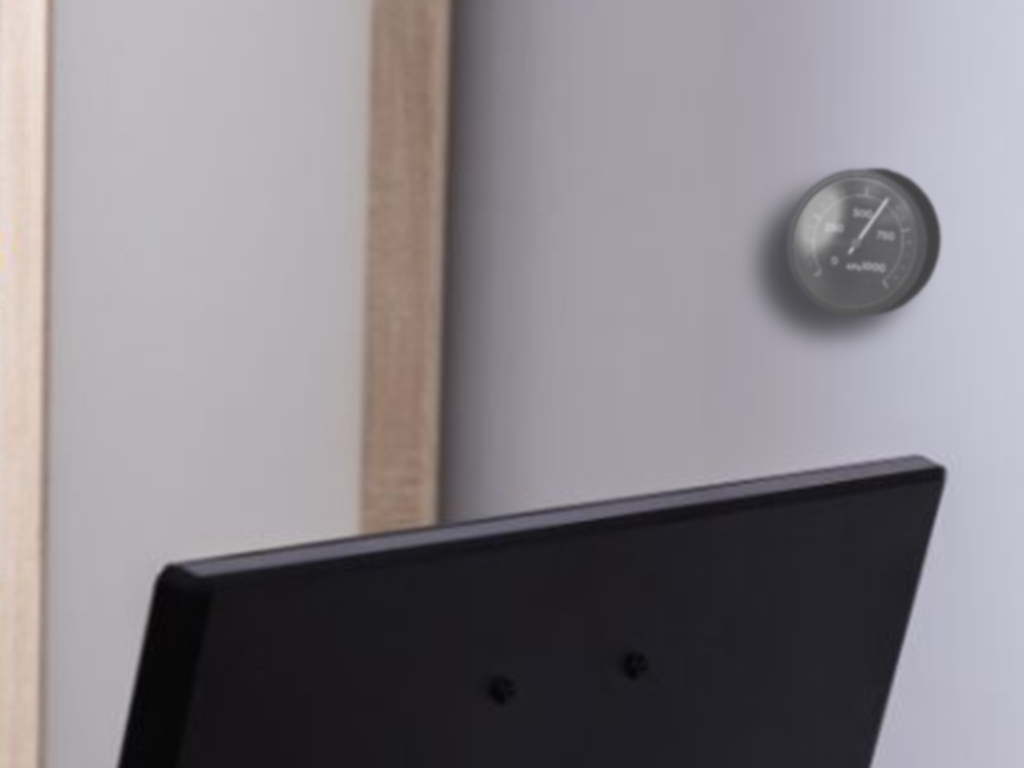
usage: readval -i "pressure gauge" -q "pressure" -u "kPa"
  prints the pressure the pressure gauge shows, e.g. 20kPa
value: 600kPa
